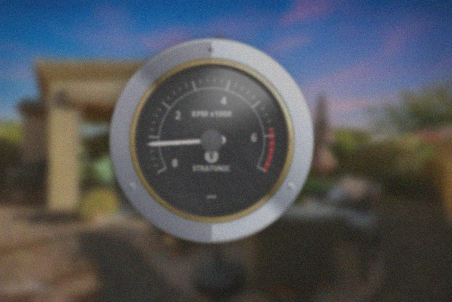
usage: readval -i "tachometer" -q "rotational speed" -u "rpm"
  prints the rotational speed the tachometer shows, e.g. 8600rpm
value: 800rpm
